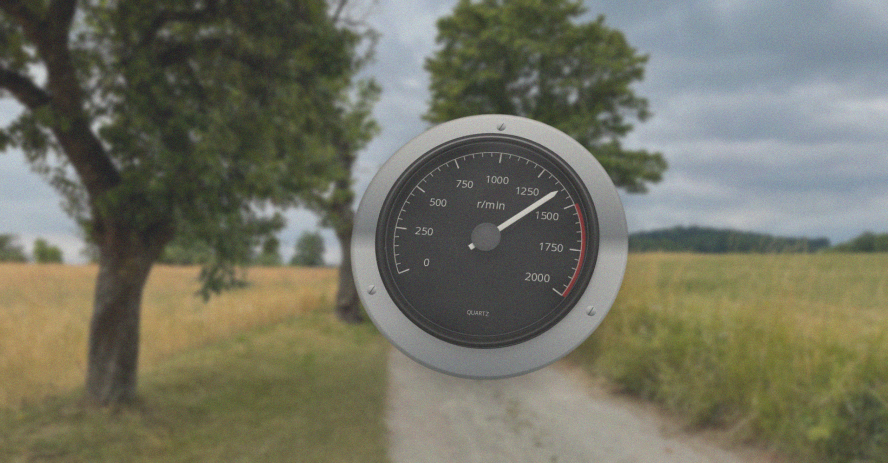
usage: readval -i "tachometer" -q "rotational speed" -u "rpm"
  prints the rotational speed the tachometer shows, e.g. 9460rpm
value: 1400rpm
